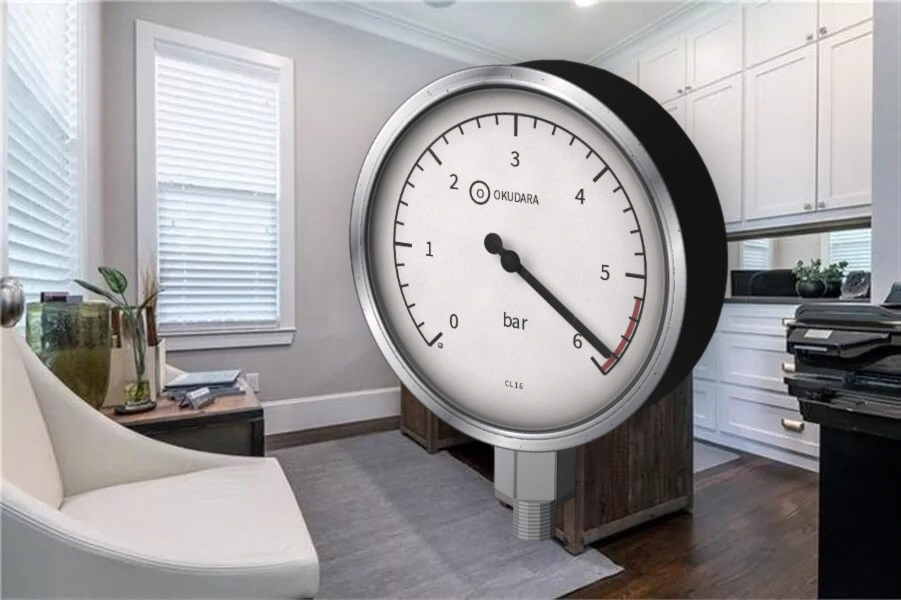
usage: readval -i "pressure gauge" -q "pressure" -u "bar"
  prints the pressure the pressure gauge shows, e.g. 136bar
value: 5.8bar
